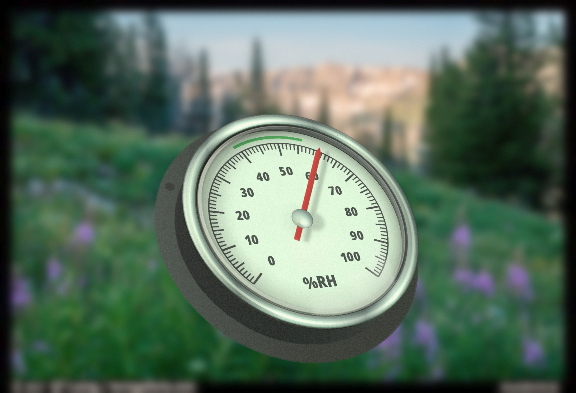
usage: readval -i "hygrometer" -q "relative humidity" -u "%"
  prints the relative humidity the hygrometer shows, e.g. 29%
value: 60%
